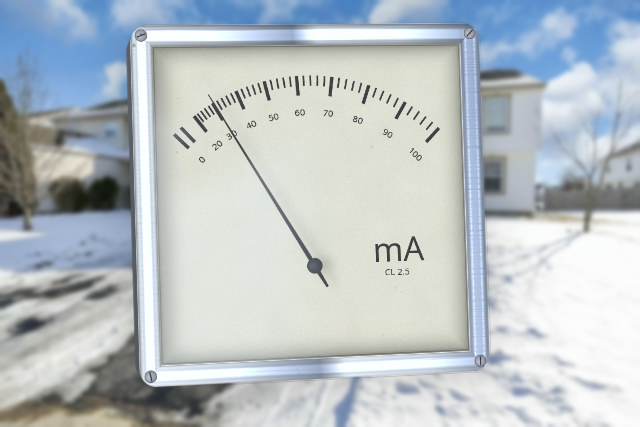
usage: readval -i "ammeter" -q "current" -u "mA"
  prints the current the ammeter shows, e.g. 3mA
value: 30mA
